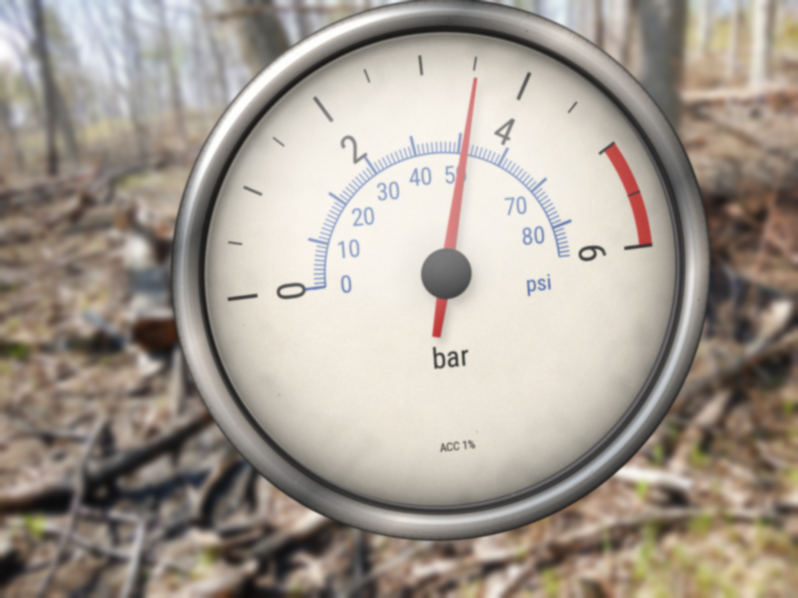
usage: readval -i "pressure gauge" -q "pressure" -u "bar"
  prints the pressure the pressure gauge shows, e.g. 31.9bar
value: 3.5bar
